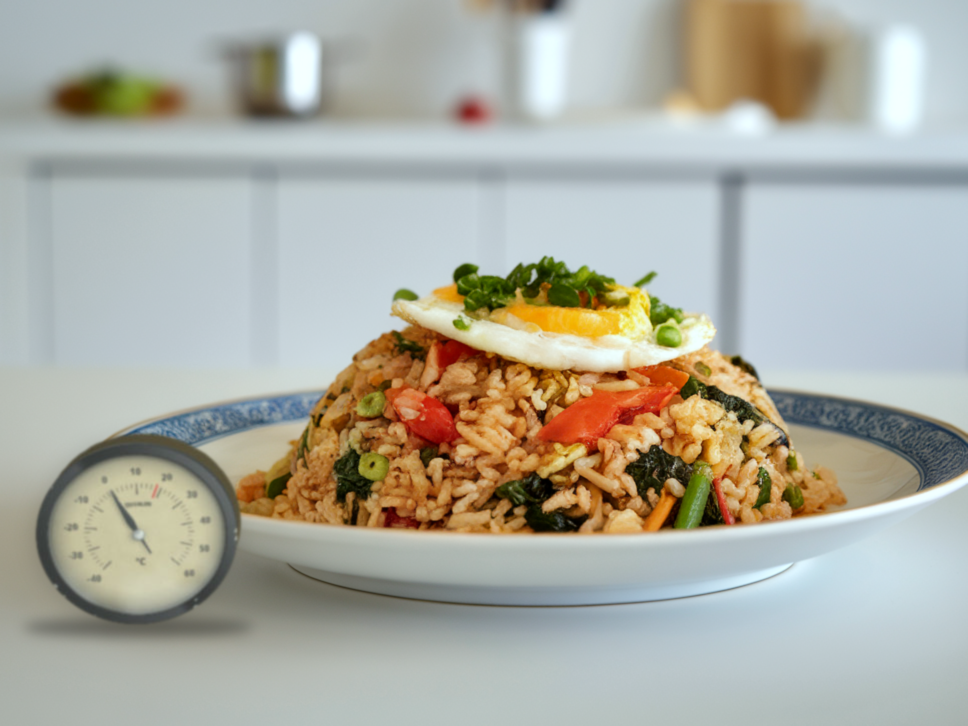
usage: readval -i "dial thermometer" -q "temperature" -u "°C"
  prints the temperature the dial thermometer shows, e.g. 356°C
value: 0°C
